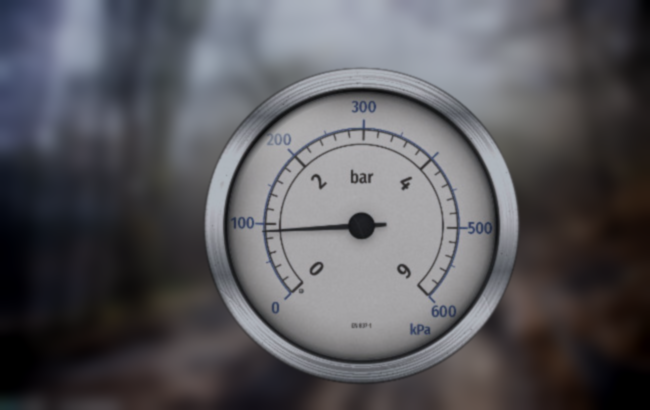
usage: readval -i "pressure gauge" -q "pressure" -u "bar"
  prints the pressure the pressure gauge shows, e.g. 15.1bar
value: 0.9bar
